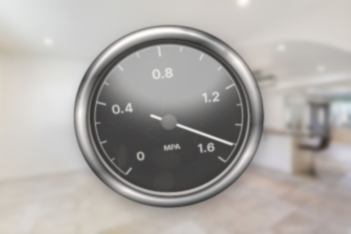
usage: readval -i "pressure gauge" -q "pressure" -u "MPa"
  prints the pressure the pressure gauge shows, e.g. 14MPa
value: 1.5MPa
